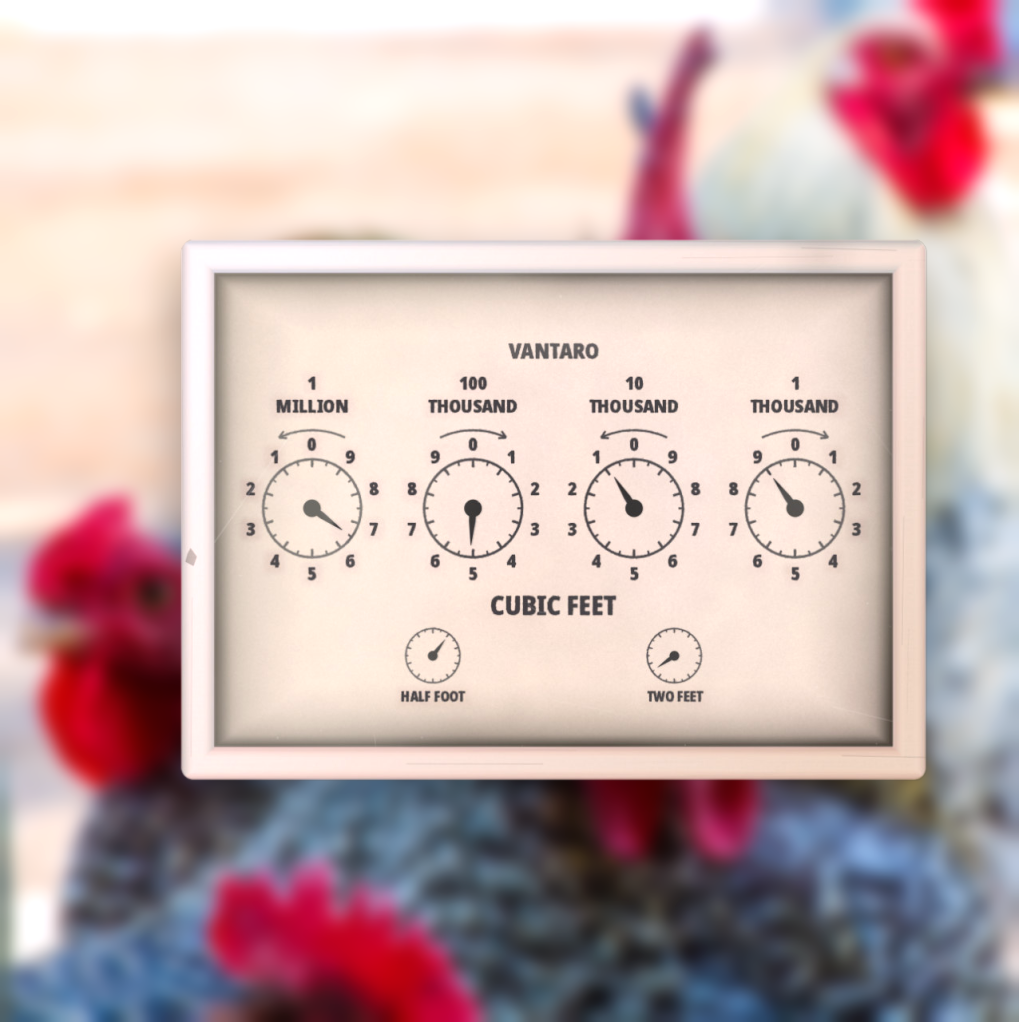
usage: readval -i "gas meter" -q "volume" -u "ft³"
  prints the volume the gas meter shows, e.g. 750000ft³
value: 650900ft³
